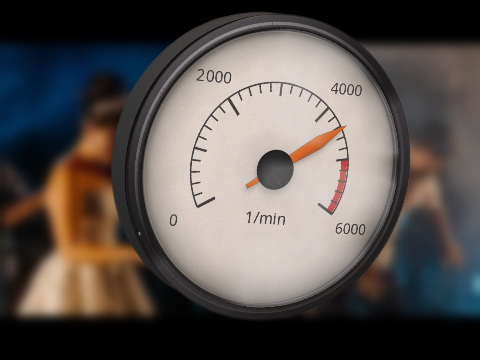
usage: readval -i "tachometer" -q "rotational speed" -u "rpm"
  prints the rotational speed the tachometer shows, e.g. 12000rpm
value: 4400rpm
